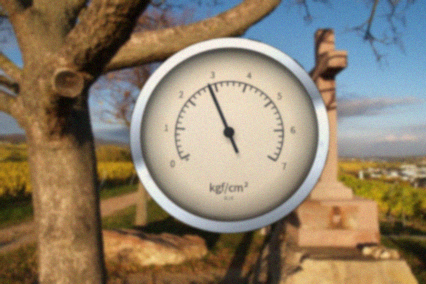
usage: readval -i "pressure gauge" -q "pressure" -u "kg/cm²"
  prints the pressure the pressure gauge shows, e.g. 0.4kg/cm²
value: 2.8kg/cm²
